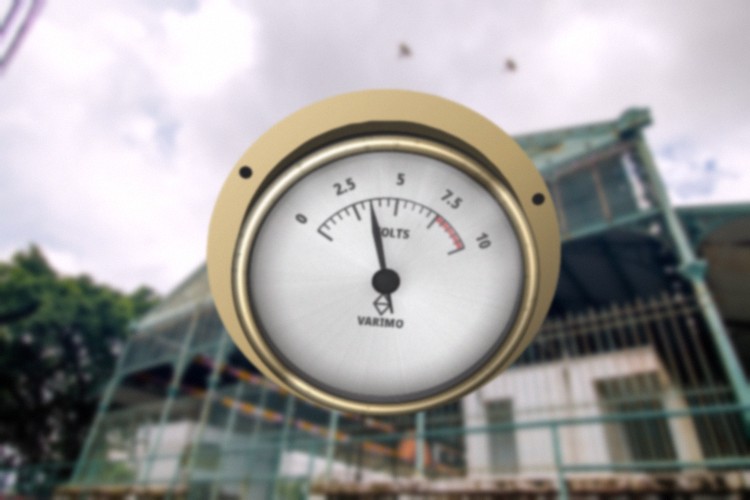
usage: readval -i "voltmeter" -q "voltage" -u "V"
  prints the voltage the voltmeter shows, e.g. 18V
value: 3.5V
